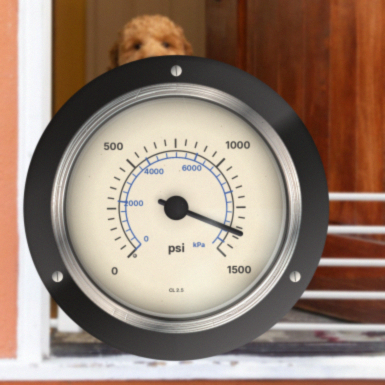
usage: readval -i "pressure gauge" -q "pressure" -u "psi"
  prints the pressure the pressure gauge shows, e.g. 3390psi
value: 1375psi
